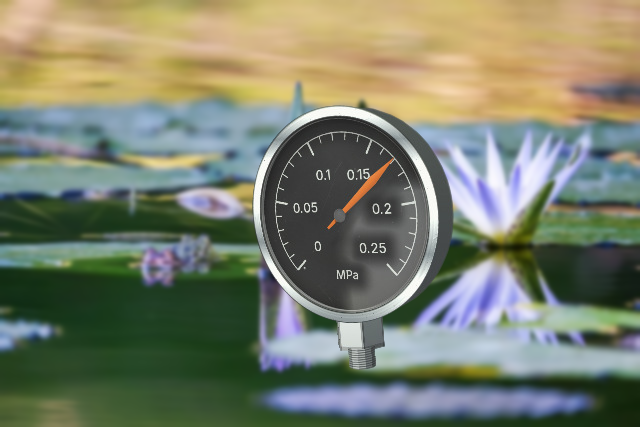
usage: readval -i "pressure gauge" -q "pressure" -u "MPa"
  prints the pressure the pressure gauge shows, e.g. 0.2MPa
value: 0.17MPa
